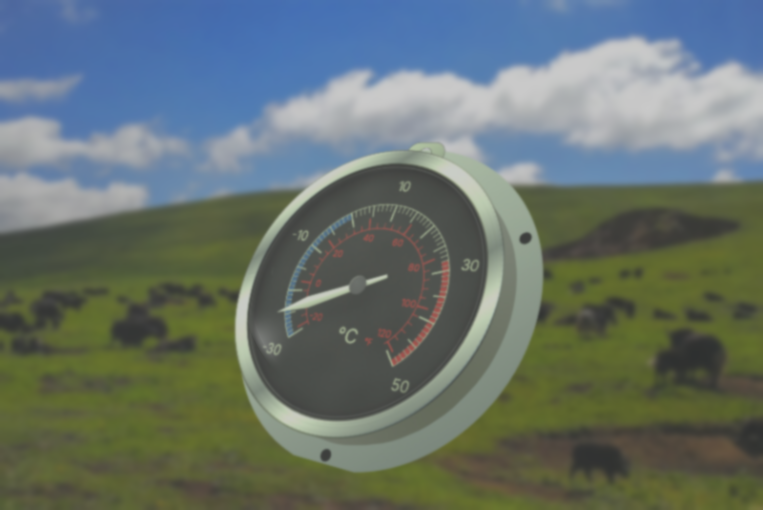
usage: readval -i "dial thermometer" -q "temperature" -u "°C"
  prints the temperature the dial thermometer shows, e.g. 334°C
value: -25°C
